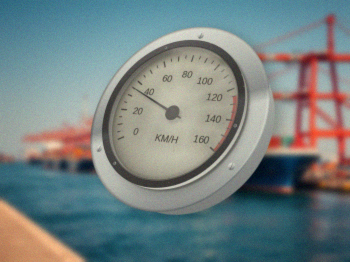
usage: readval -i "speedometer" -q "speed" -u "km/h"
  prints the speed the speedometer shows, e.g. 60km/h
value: 35km/h
